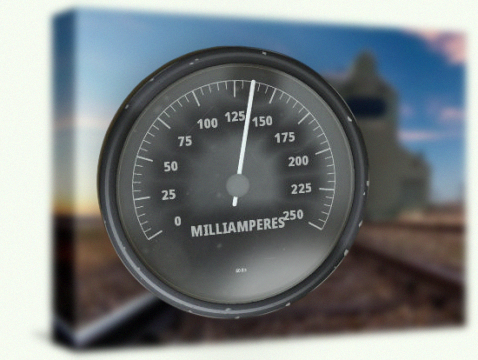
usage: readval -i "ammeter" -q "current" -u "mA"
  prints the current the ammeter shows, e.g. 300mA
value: 135mA
